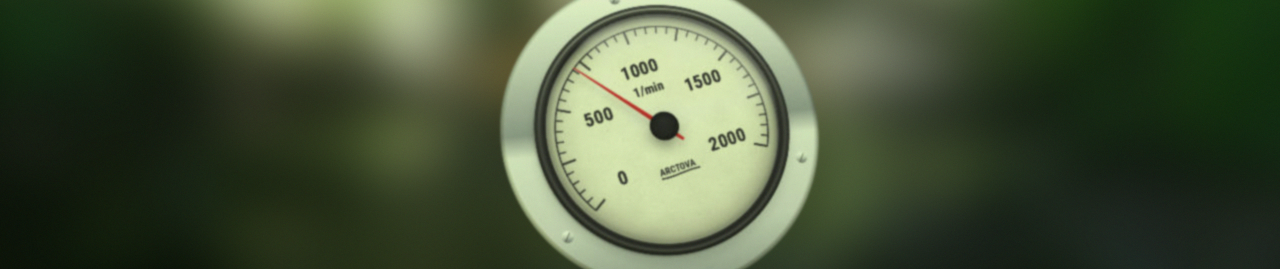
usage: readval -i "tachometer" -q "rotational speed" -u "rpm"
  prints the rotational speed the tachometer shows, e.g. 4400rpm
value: 700rpm
